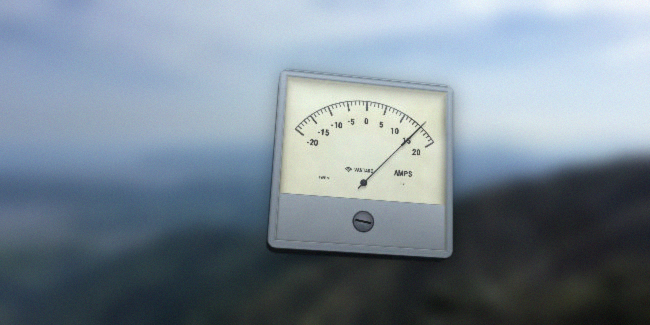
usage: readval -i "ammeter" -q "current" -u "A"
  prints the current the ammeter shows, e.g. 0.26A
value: 15A
